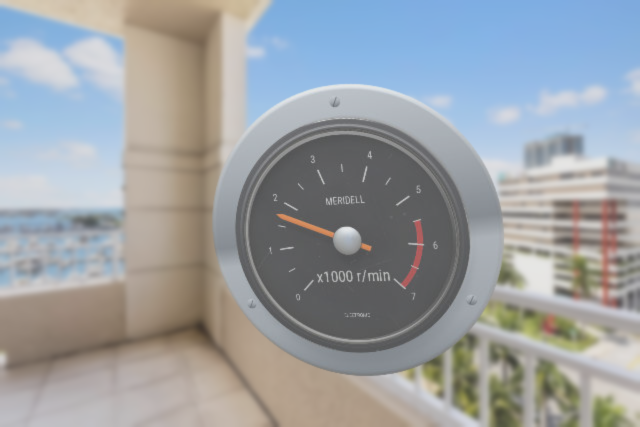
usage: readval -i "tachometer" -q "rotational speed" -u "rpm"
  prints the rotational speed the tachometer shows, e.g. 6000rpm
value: 1750rpm
